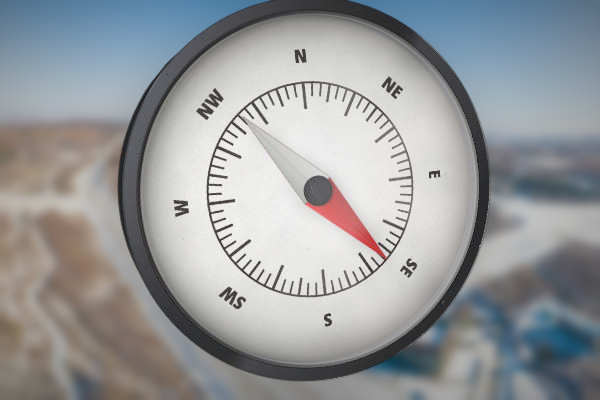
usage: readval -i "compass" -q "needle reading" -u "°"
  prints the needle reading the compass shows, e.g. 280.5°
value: 140°
